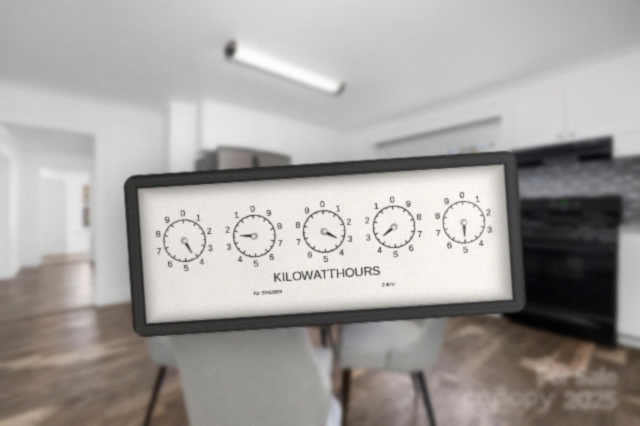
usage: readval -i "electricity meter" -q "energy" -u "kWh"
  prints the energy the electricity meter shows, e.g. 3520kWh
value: 42335kWh
